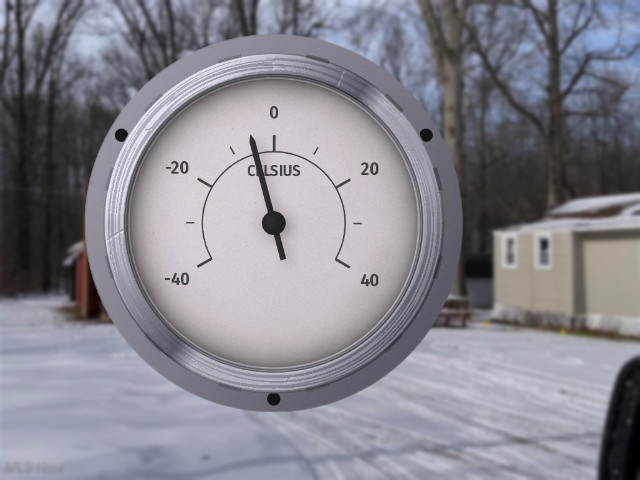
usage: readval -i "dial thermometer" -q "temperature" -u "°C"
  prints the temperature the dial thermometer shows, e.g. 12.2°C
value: -5°C
